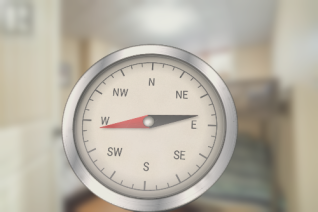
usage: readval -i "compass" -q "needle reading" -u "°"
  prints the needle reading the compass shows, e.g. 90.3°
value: 260°
